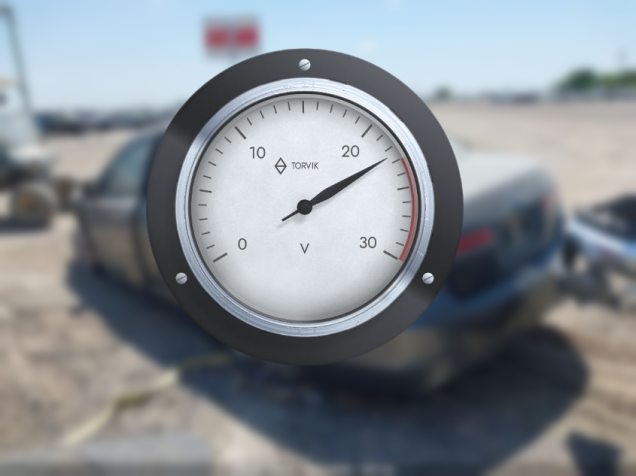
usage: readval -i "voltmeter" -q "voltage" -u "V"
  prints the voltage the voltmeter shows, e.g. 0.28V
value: 22.5V
